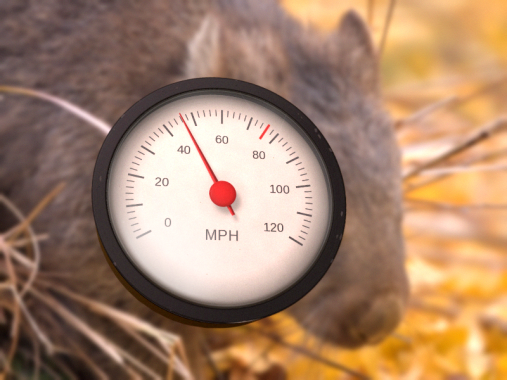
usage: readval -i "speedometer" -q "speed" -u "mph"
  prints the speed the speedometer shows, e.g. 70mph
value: 46mph
